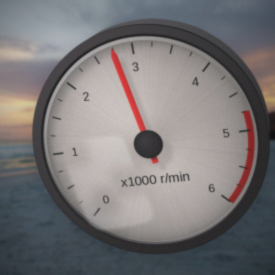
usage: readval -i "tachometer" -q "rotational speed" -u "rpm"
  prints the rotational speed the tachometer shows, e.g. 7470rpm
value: 2750rpm
